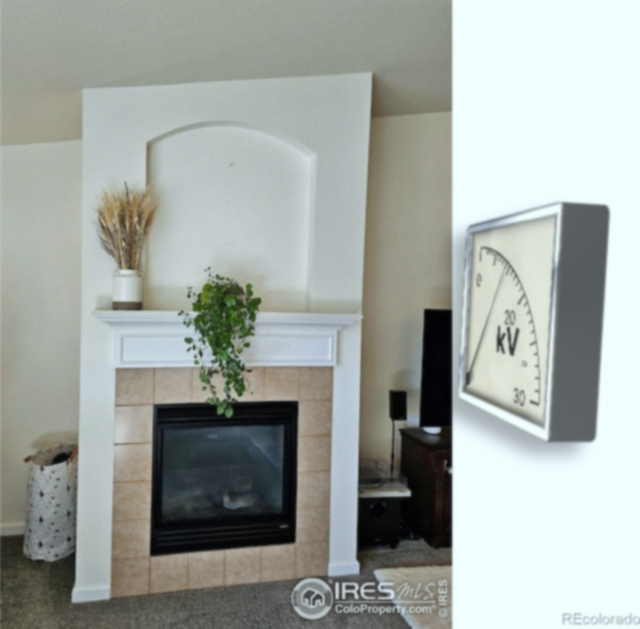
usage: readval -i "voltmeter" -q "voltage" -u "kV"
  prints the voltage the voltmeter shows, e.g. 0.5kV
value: 15kV
